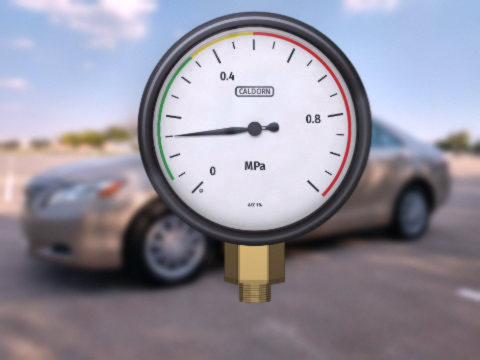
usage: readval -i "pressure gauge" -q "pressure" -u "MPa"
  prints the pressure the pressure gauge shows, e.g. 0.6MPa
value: 0.15MPa
